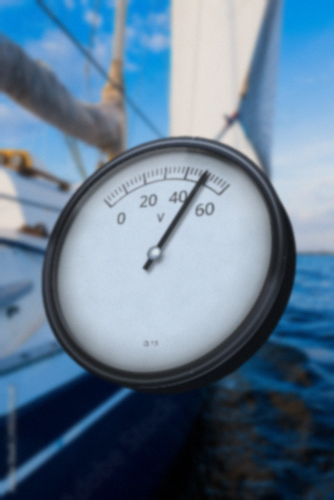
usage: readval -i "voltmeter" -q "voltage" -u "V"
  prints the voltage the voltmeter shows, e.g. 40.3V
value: 50V
